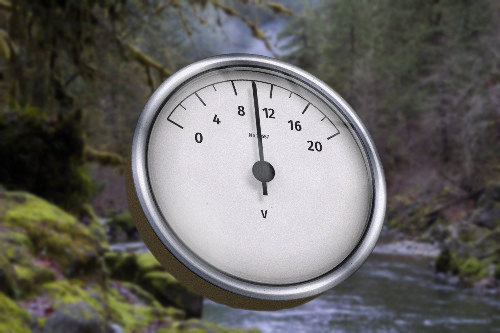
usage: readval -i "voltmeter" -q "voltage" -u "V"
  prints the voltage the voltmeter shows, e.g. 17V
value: 10V
